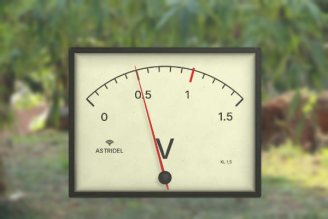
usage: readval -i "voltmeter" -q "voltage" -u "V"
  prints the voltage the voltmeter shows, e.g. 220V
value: 0.5V
